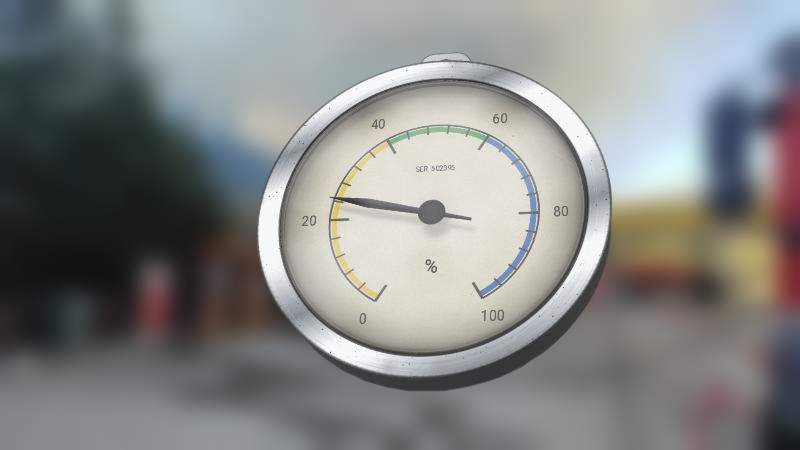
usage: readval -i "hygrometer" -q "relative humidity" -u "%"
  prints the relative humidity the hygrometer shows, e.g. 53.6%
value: 24%
